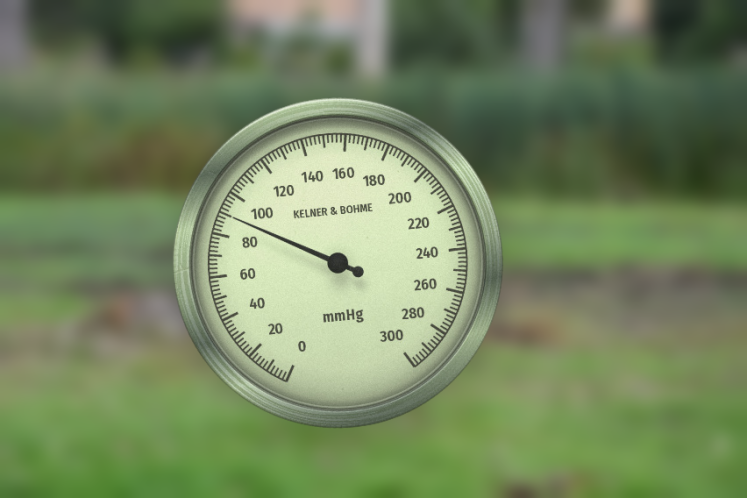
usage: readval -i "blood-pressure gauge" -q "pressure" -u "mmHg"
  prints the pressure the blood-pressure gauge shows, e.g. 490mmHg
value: 90mmHg
